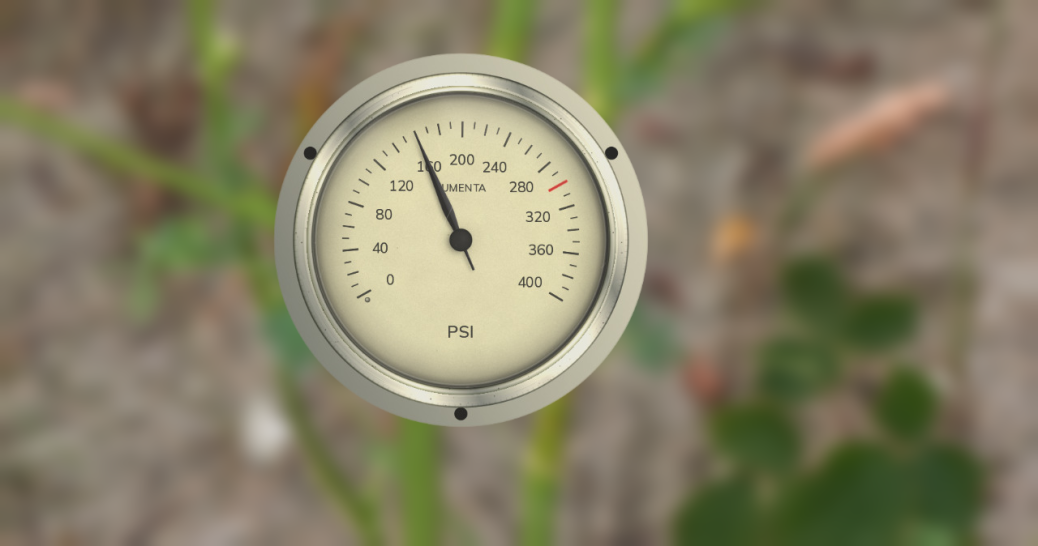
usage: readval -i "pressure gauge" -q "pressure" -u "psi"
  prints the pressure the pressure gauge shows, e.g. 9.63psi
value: 160psi
